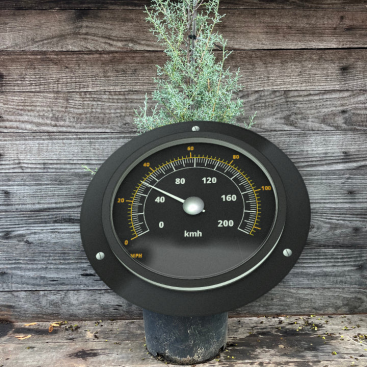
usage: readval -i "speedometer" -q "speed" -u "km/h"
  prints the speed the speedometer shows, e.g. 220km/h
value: 50km/h
